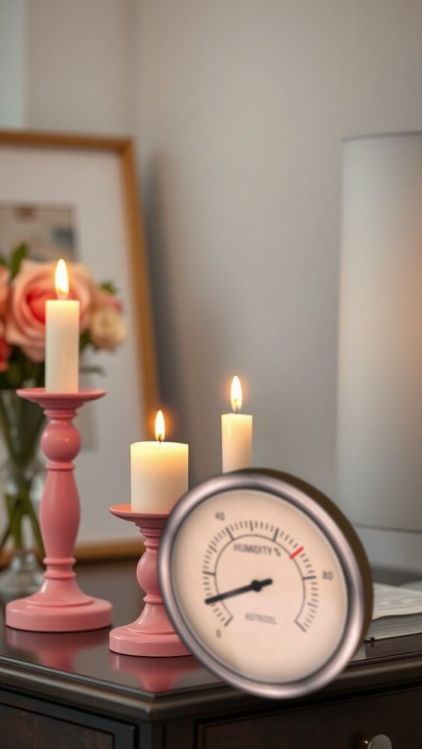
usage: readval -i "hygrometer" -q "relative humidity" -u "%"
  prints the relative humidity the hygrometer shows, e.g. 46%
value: 10%
